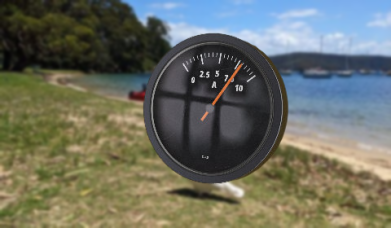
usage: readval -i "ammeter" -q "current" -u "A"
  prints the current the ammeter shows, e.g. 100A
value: 8A
